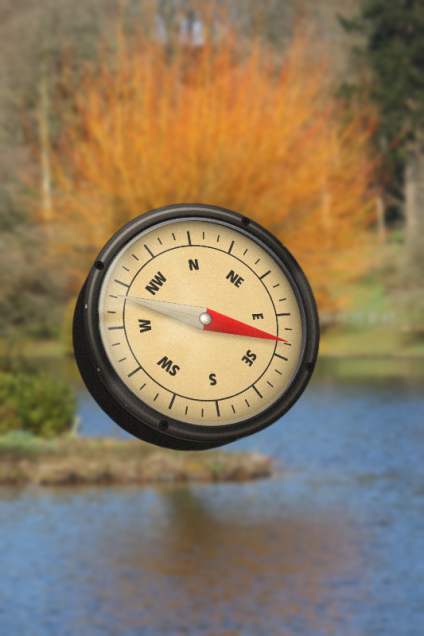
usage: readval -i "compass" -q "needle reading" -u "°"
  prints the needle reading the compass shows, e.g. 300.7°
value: 110°
